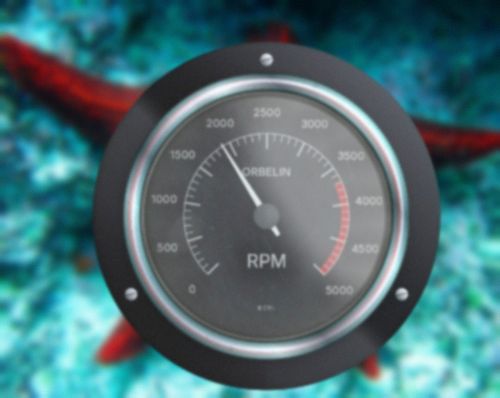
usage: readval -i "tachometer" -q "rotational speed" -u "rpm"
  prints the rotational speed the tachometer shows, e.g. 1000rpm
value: 1900rpm
